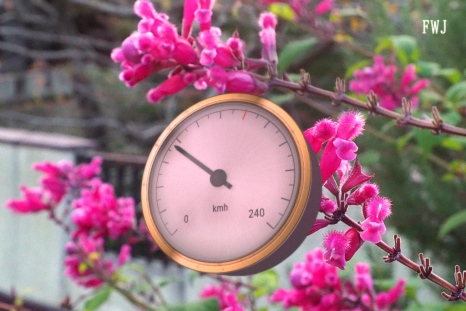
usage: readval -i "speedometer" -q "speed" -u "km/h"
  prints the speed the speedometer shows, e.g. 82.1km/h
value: 75km/h
